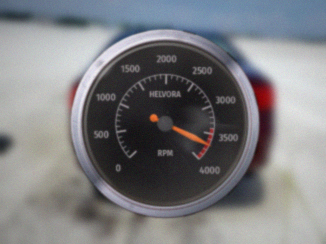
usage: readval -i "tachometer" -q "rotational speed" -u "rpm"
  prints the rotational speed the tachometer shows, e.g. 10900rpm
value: 3700rpm
